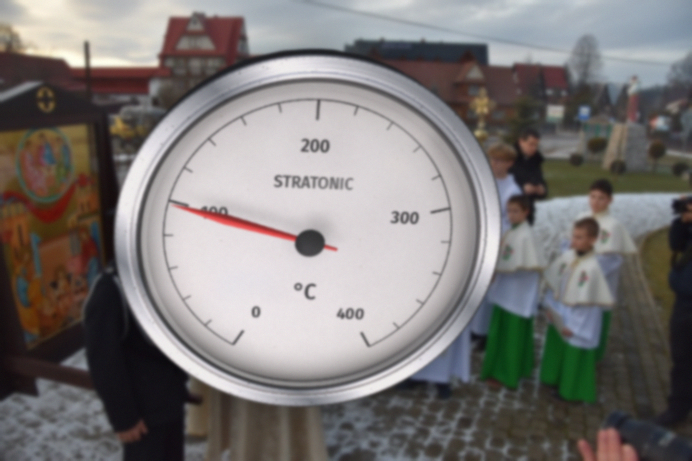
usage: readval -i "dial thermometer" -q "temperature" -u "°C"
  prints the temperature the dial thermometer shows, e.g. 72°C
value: 100°C
